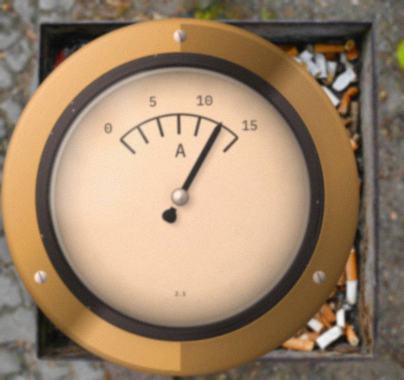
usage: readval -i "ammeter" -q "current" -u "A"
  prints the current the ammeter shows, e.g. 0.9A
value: 12.5A
